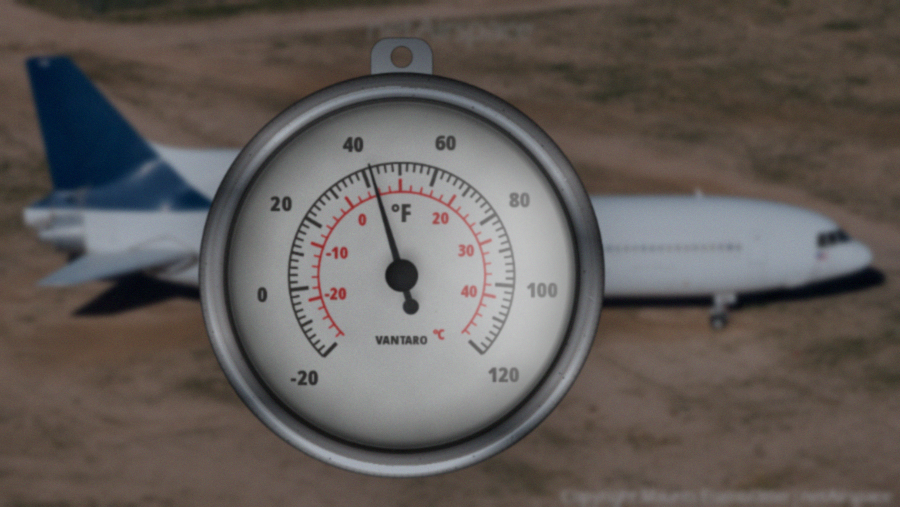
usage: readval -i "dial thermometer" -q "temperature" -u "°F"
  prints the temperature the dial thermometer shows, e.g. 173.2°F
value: 42°F
